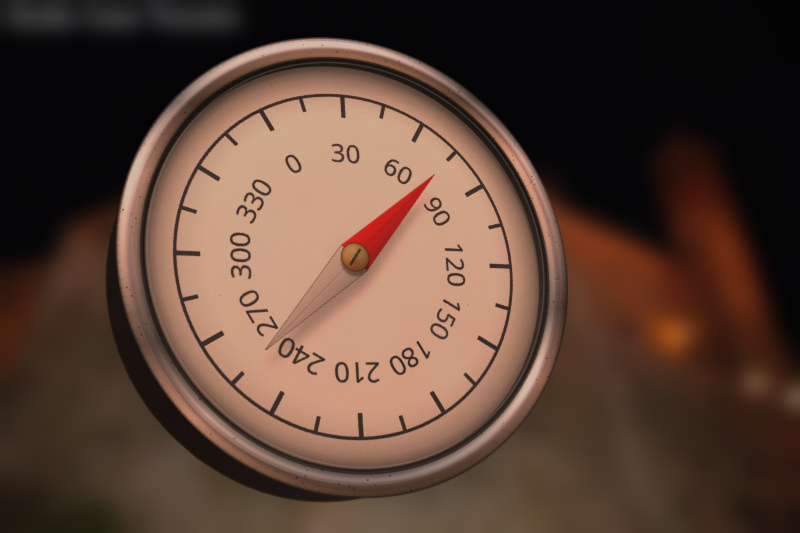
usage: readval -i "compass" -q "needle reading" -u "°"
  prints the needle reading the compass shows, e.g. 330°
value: 75°
